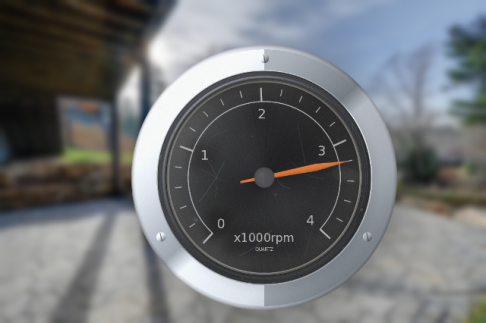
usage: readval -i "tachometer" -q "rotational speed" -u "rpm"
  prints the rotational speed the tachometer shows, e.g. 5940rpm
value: 3200rpm
